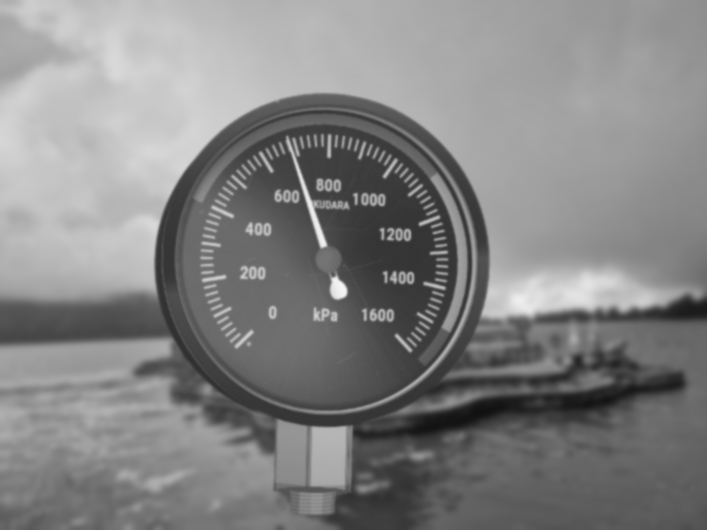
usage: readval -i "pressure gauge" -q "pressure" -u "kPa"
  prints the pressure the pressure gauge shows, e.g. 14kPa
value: 680kPa
